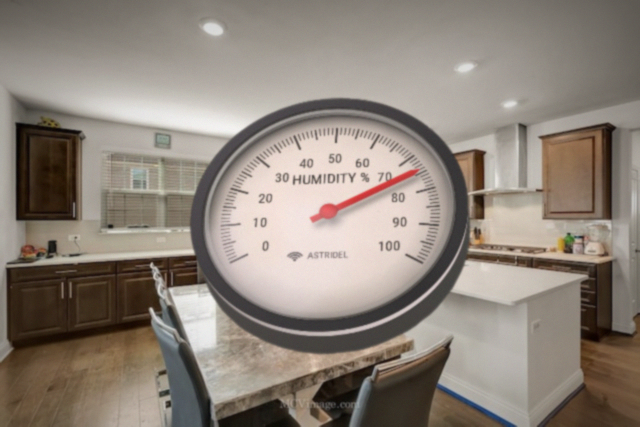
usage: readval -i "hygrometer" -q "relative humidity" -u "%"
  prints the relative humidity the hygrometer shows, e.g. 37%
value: 75%
